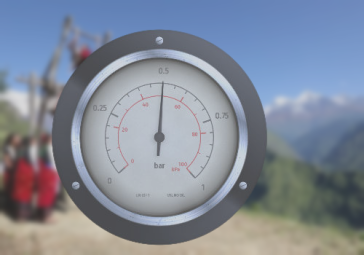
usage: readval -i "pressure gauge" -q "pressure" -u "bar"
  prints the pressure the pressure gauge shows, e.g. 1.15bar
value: 0.5bar
